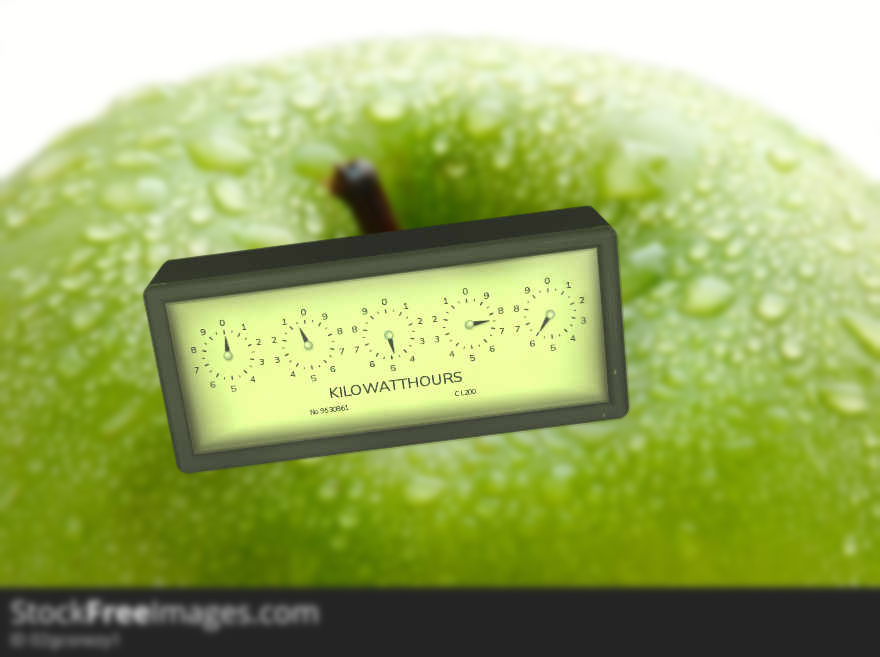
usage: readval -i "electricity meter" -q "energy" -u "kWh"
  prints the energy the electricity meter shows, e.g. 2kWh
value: 476kWh
